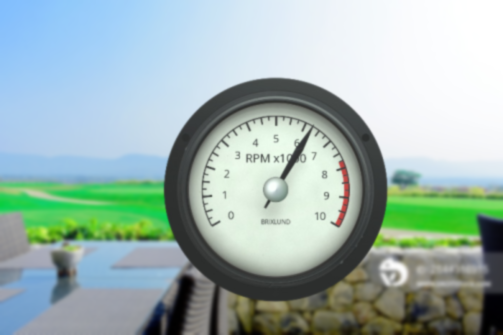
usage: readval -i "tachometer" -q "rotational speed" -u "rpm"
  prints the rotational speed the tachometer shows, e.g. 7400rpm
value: 6250rpm
